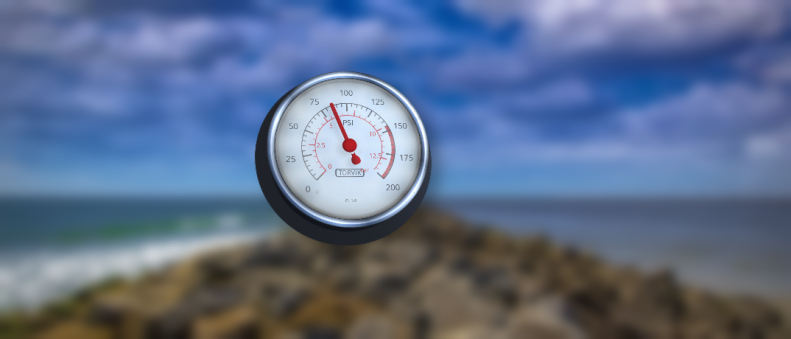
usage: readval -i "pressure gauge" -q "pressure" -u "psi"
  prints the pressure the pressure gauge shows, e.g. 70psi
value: 85psi
